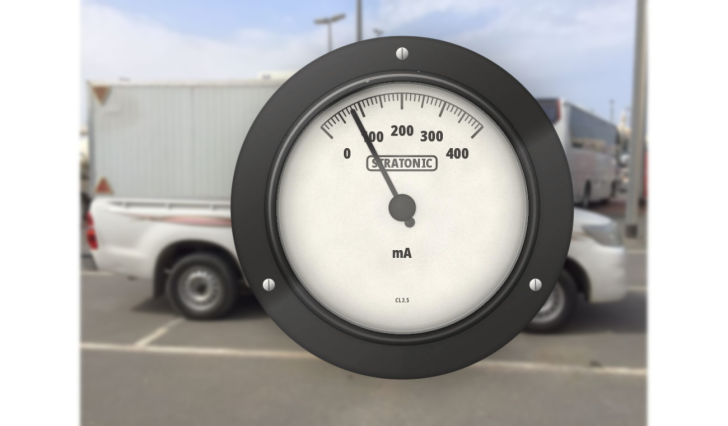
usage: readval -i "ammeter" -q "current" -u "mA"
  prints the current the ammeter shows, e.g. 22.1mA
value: 80mA
